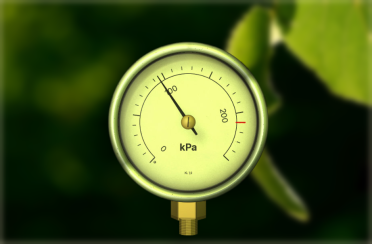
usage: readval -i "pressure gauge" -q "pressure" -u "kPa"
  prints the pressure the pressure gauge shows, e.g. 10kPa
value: 95kPa
